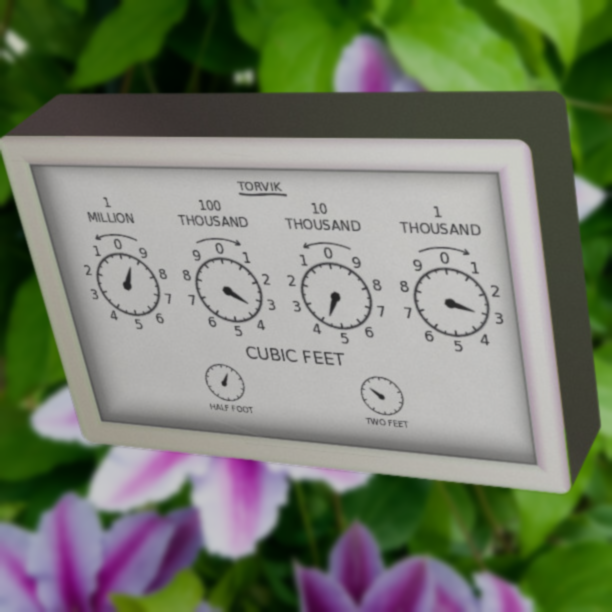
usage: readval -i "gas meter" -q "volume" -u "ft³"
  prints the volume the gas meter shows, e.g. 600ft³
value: 934300ft³
